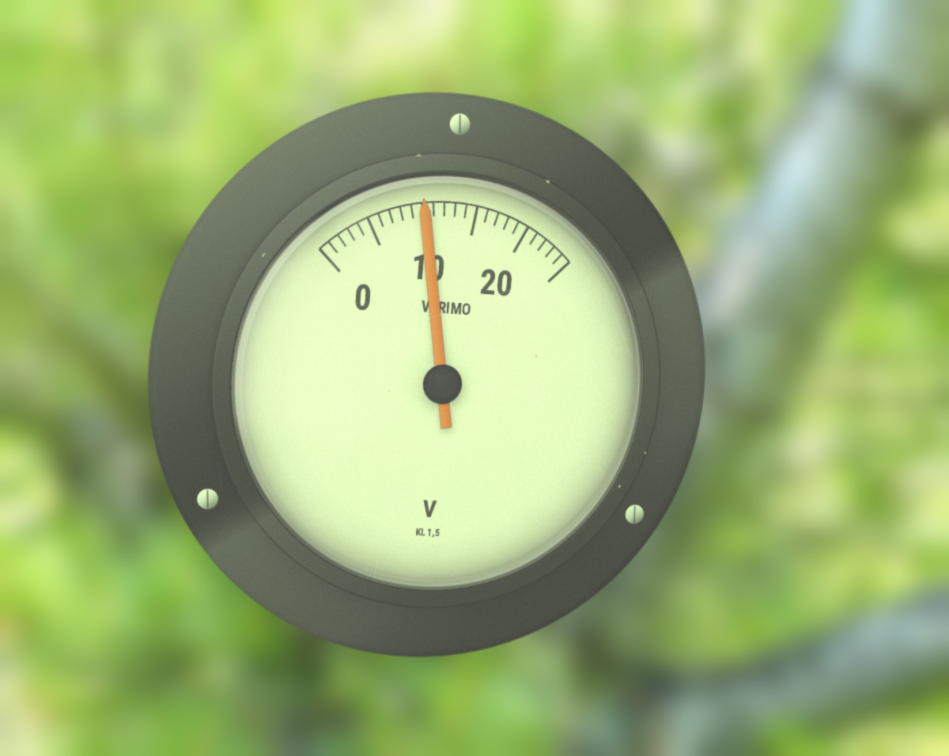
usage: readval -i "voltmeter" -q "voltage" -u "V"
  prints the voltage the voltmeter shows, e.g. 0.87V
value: 10V
